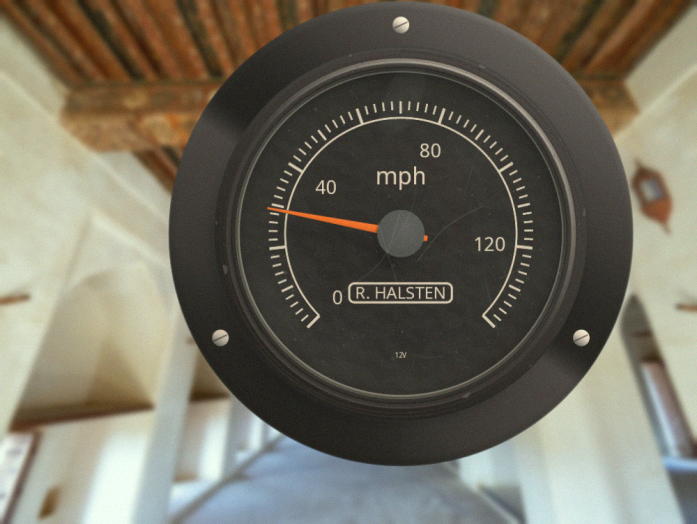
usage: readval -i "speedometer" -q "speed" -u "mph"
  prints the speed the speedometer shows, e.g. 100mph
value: 29mph
